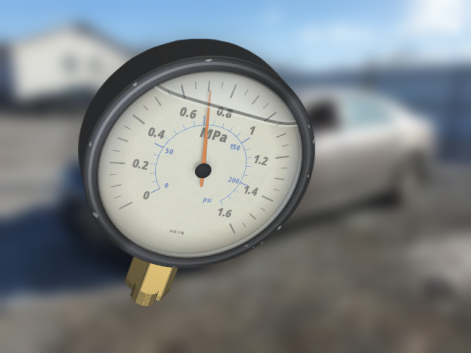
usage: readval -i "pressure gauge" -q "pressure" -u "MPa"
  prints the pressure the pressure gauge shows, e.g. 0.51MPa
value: 0.7MPa
